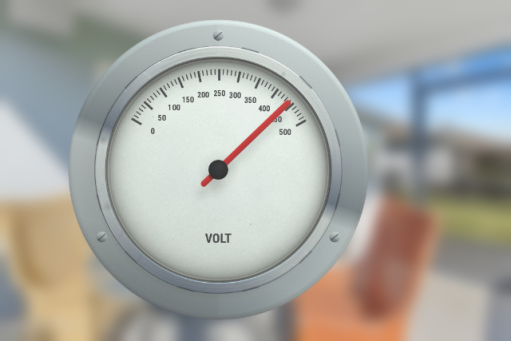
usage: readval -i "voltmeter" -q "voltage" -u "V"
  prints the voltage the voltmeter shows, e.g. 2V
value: 440V
